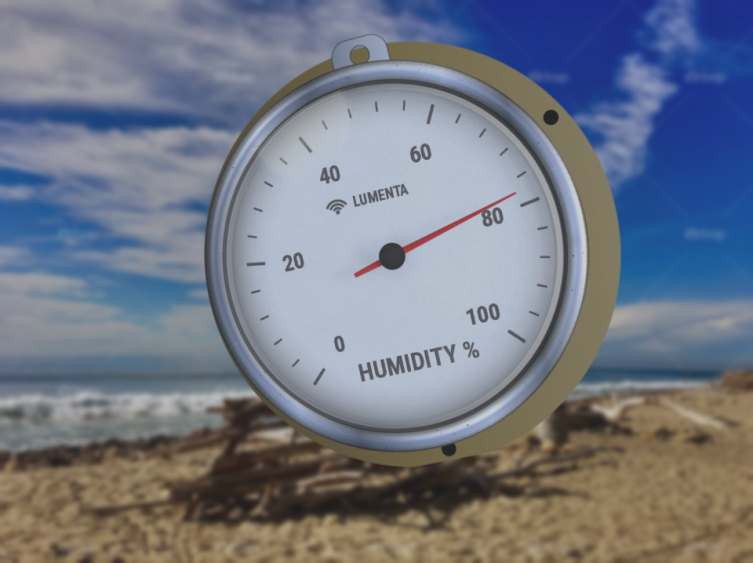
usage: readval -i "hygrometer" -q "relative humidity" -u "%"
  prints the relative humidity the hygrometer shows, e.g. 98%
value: 78%
